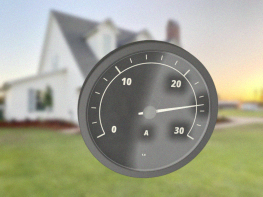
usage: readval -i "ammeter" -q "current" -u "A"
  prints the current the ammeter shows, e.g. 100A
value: 25A
